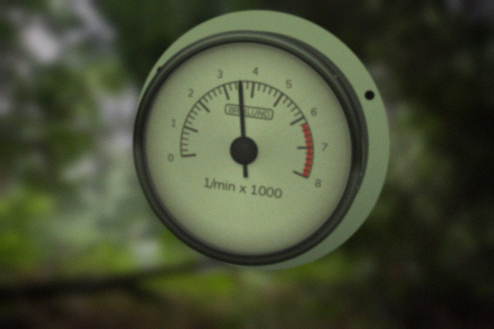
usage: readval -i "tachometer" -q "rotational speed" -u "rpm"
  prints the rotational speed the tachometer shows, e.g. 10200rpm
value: 3600rpm
